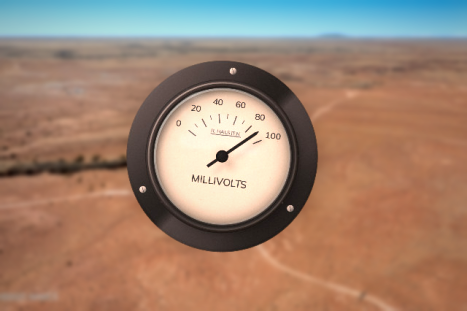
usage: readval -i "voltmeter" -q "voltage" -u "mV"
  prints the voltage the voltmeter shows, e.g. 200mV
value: 90mV
